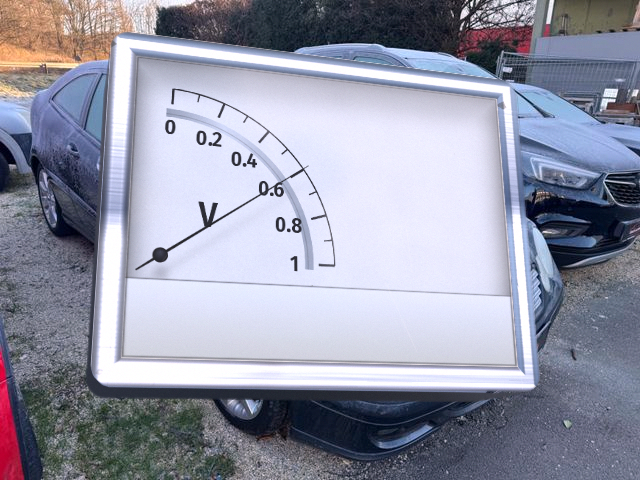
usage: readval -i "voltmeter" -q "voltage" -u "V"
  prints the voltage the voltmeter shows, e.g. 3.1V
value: 0.6V
